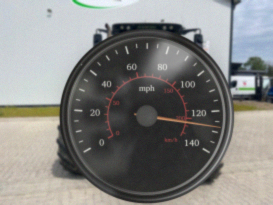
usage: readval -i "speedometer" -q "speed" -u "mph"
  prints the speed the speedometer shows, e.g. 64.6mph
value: 127.5mph
